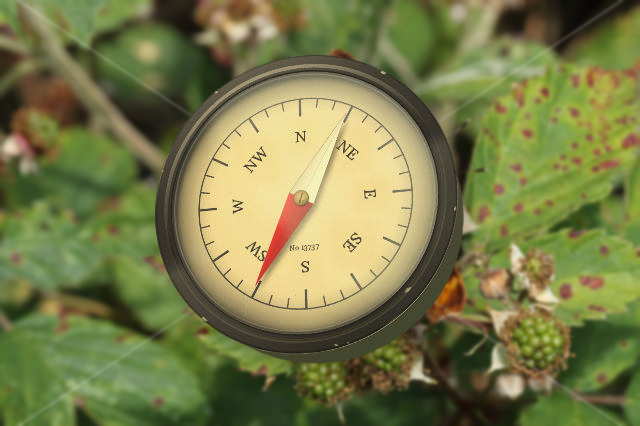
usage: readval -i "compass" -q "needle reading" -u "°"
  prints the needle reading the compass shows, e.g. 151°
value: 210°
